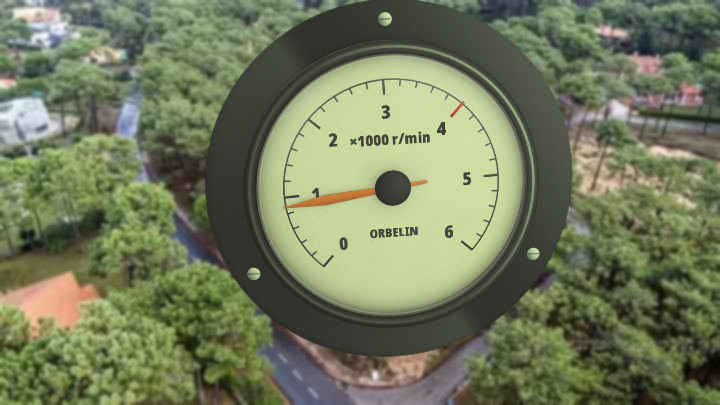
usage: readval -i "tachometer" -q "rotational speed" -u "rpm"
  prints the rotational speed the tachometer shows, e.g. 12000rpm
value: 900rpm
